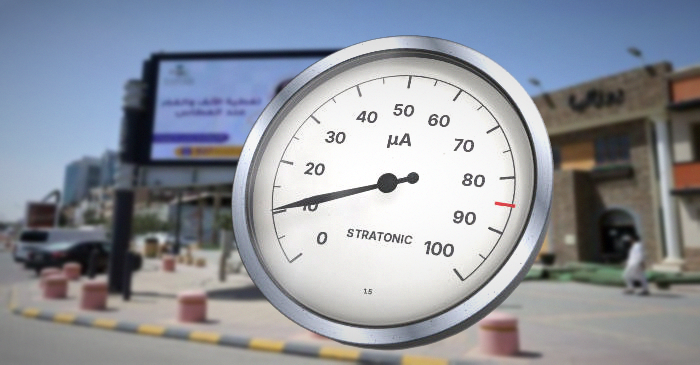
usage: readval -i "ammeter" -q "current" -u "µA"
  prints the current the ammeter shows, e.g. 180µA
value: 10µA
